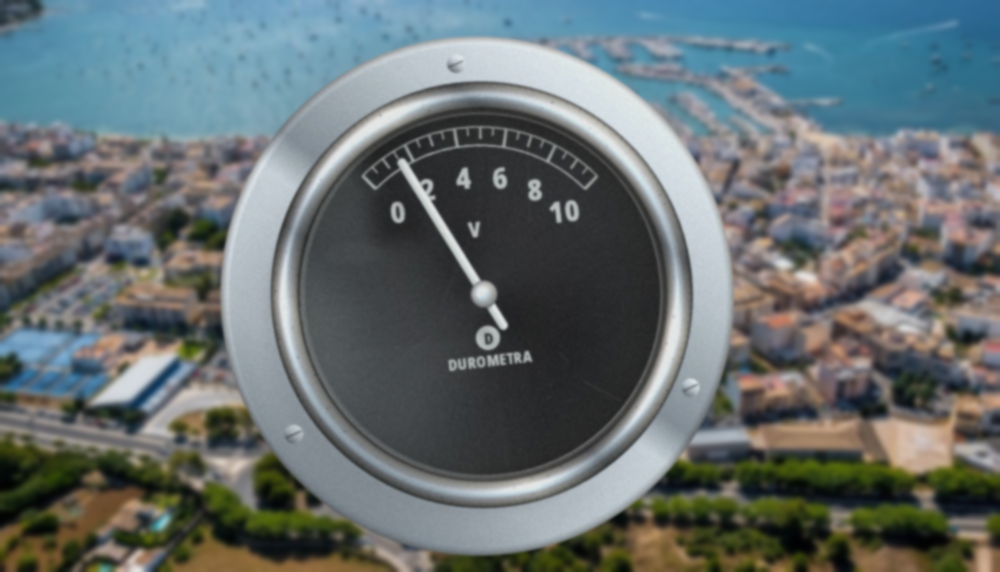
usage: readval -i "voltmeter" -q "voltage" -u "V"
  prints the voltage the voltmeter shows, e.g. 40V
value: 1.5V
